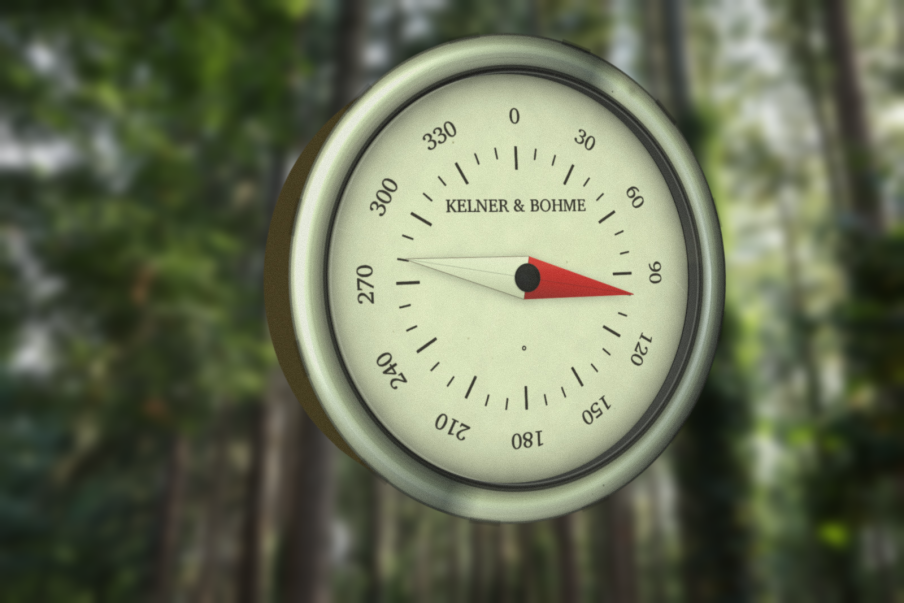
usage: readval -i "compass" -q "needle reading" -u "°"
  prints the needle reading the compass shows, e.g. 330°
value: 100°
